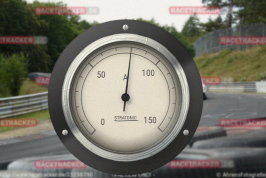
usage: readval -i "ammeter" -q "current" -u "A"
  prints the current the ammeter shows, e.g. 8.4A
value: 80A
